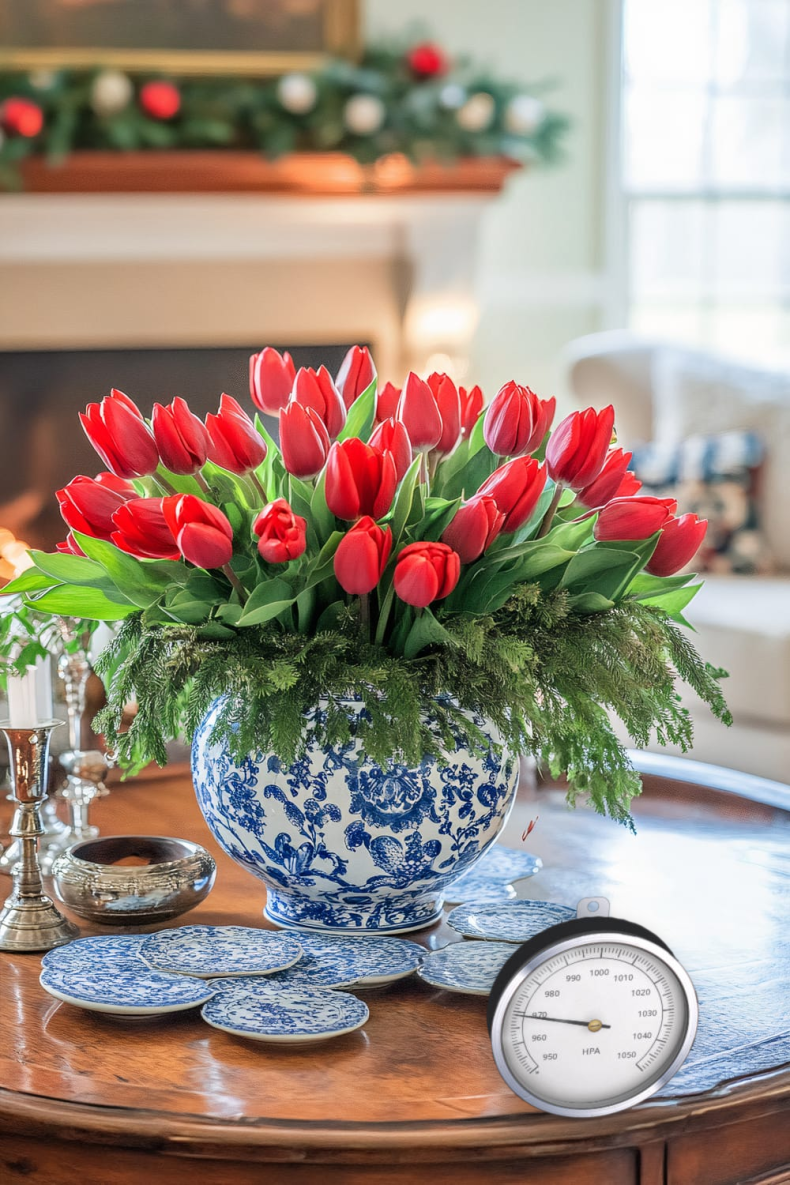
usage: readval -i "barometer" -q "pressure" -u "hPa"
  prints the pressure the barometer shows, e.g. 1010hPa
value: 970hPa
